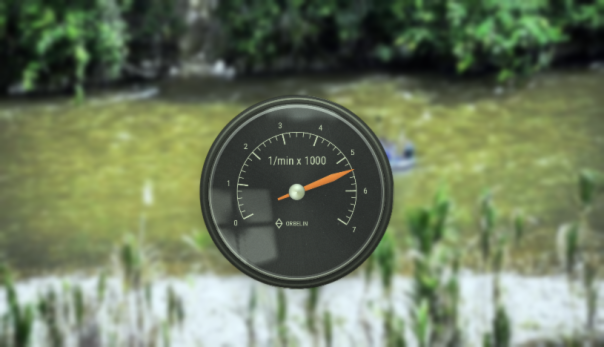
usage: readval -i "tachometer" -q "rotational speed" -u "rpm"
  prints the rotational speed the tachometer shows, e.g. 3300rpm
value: 5400rpm
